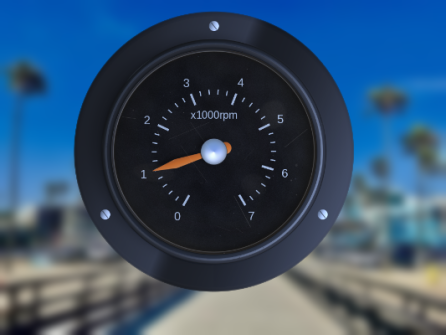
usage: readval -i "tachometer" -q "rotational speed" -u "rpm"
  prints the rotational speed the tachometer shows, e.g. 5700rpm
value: 1000rpm
